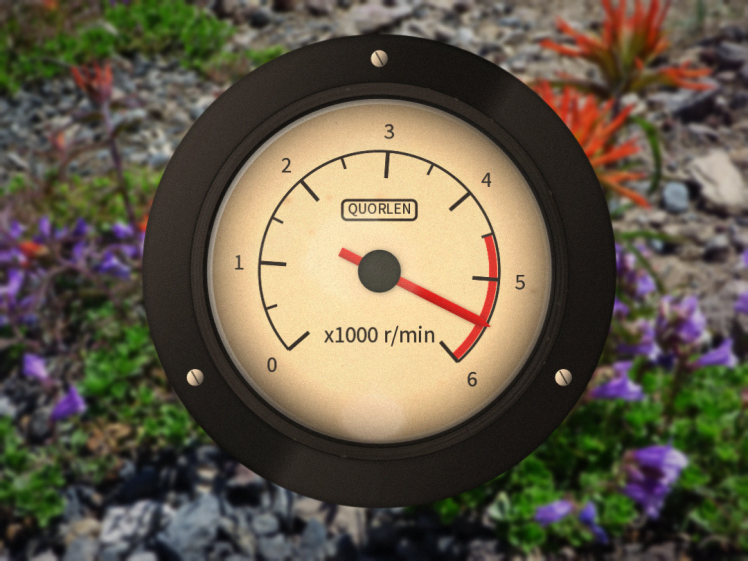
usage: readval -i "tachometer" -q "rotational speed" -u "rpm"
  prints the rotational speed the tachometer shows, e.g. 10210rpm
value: 5500rpm
